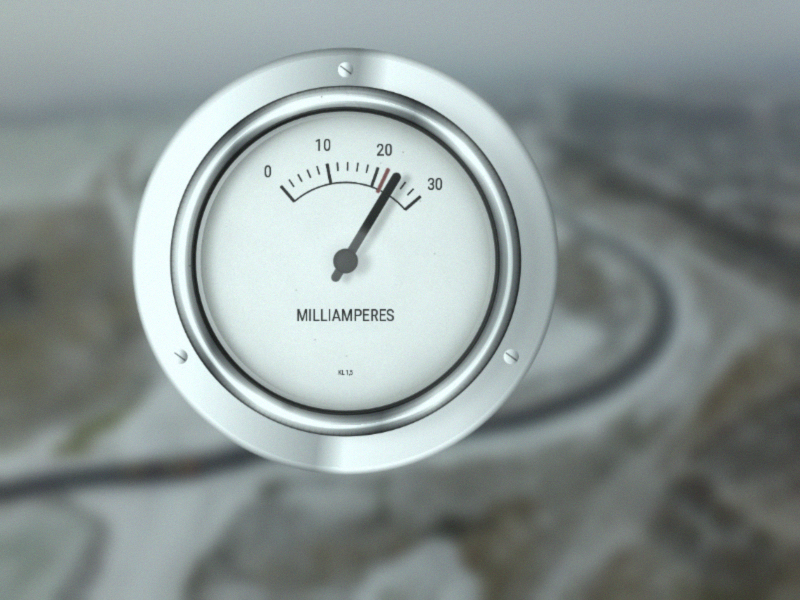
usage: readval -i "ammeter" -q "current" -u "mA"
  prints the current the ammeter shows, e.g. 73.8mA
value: 24mA
